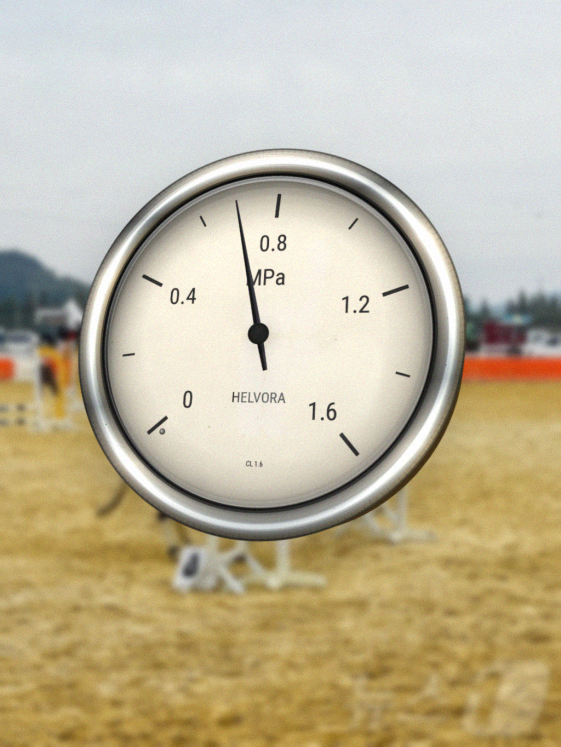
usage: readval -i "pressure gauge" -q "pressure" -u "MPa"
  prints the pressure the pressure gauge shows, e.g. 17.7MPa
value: 0.7MPa
